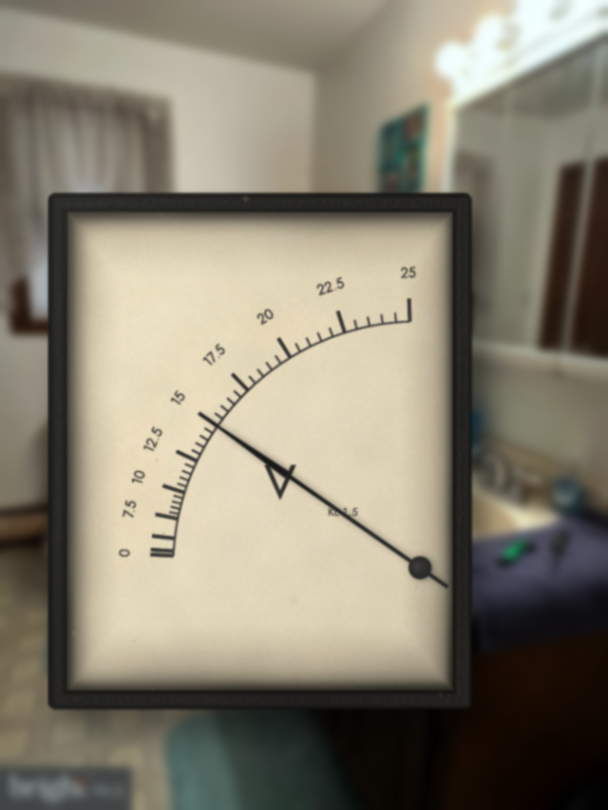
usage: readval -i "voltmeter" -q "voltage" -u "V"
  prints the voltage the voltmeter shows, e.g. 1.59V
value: 15V
